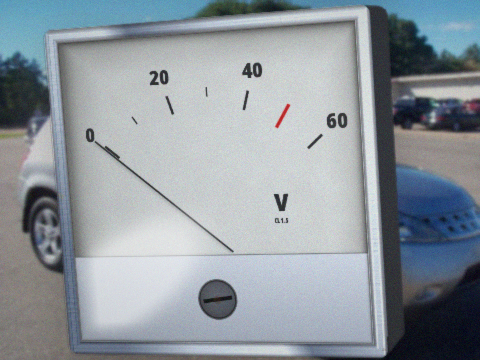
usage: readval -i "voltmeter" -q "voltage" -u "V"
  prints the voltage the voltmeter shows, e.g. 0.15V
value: 0V
